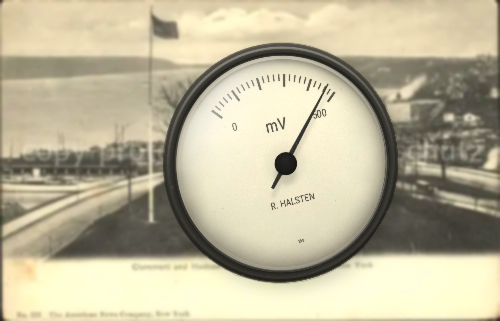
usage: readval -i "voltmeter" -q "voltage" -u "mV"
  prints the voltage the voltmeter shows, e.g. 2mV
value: 460mV
